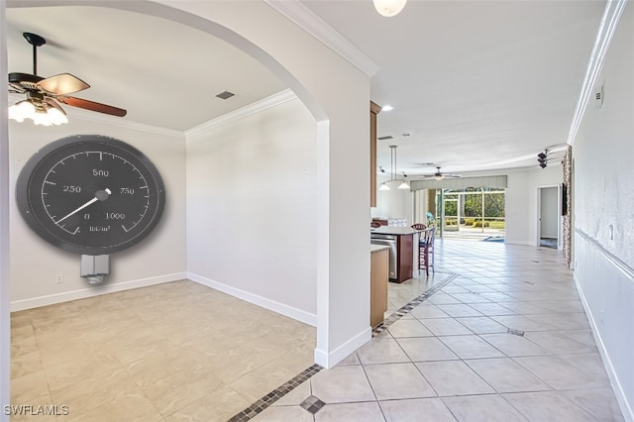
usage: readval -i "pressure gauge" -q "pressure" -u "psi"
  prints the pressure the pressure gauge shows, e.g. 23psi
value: 75psi
